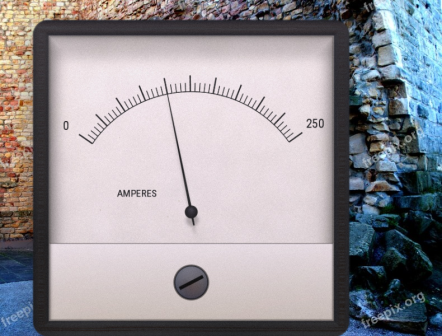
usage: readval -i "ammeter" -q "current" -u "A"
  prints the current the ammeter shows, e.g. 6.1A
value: 100A
